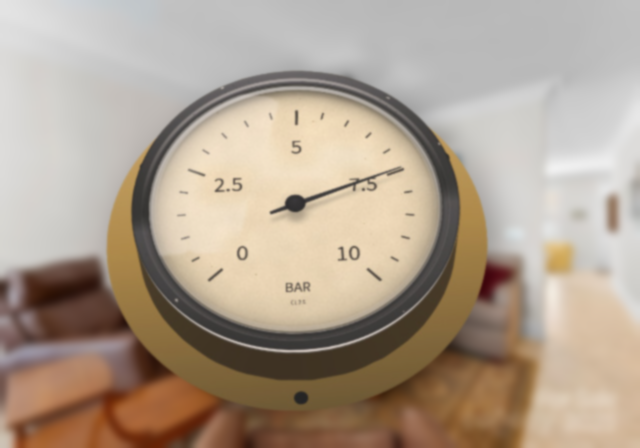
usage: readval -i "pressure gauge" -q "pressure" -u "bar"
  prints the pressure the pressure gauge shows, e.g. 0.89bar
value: 7.5bar
